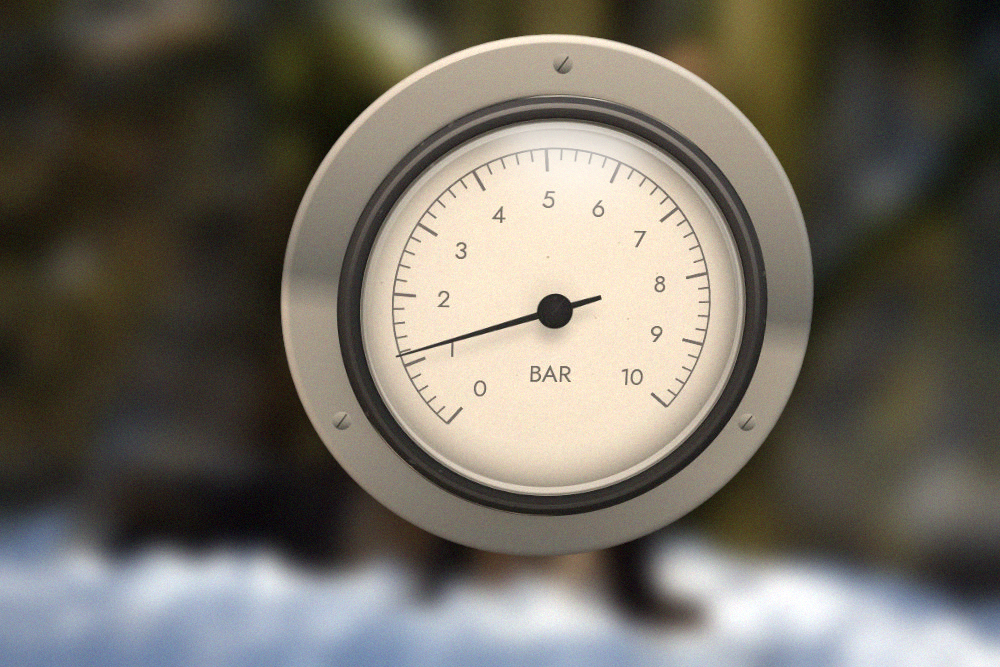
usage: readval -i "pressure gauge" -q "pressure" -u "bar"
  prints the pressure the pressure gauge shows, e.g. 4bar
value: 1.2bar
